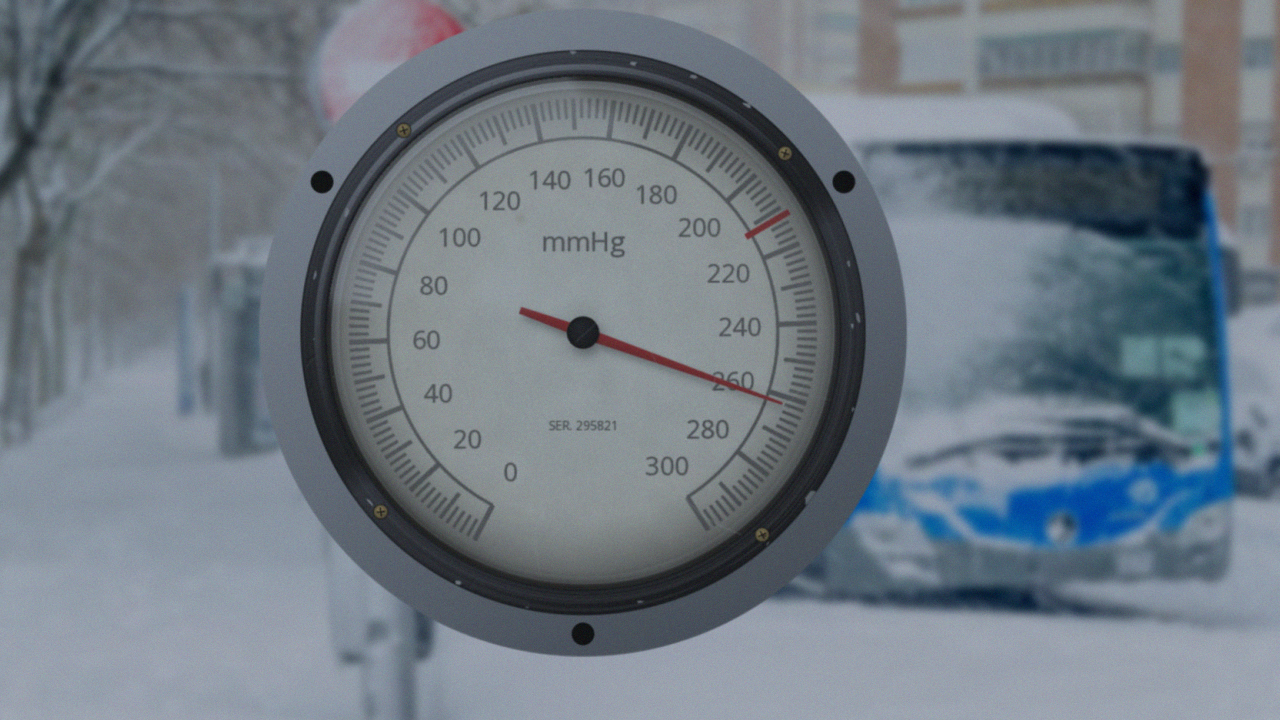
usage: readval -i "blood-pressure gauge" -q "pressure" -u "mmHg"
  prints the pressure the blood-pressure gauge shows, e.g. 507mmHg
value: 262mmHg
